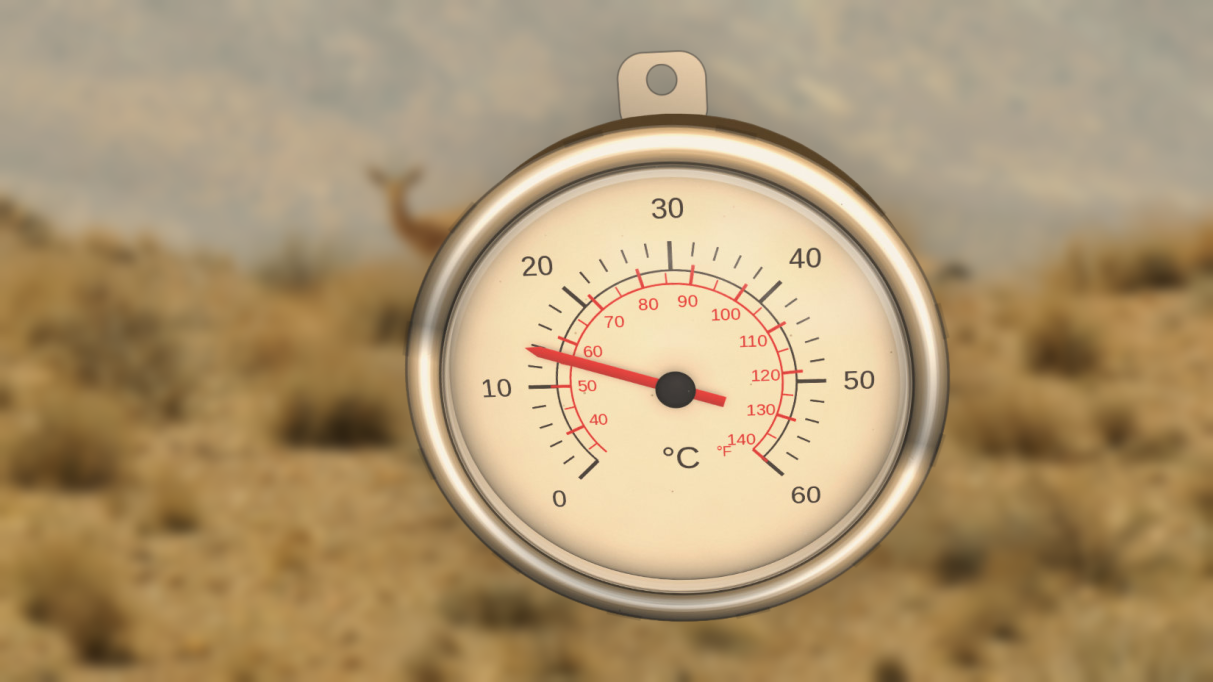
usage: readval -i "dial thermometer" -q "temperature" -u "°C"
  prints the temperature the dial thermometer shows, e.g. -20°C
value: 14°C
